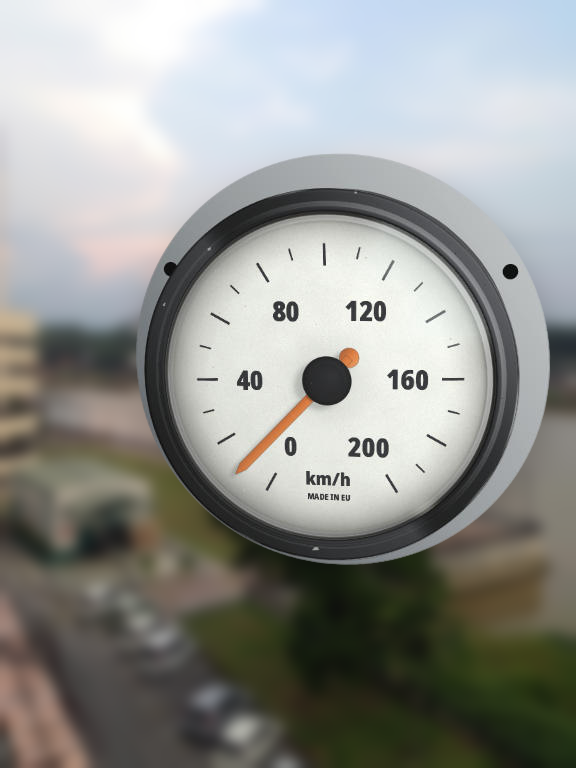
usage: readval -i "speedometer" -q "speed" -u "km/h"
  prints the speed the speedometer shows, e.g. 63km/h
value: 10km/h
